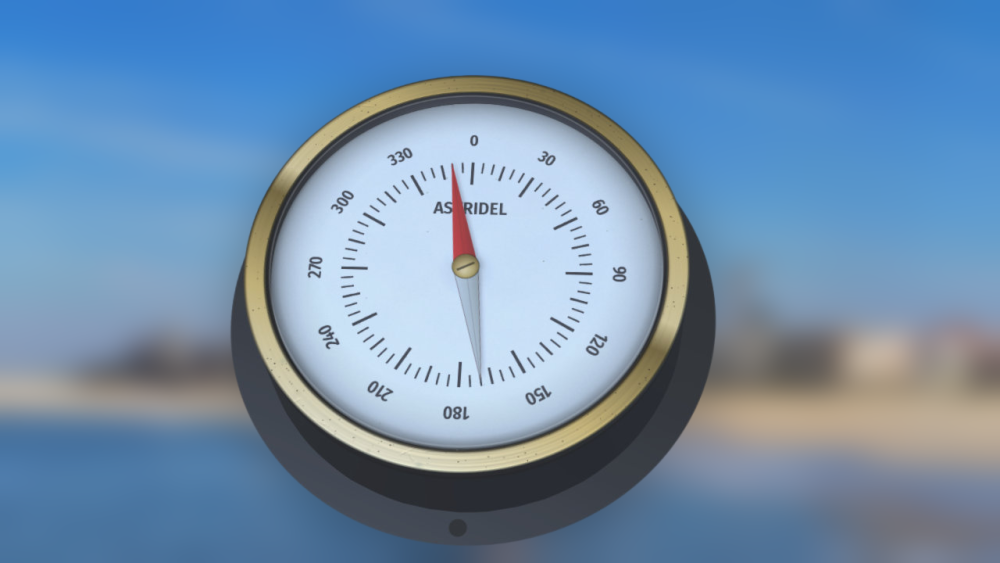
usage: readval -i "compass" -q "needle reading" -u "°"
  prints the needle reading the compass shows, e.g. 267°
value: 350°
